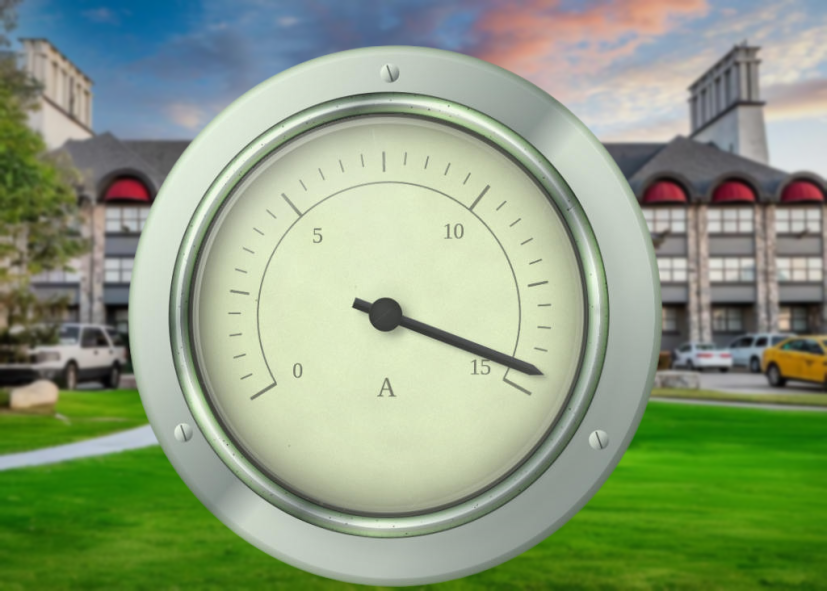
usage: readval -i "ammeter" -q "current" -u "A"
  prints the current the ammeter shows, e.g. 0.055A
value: 14.5A
